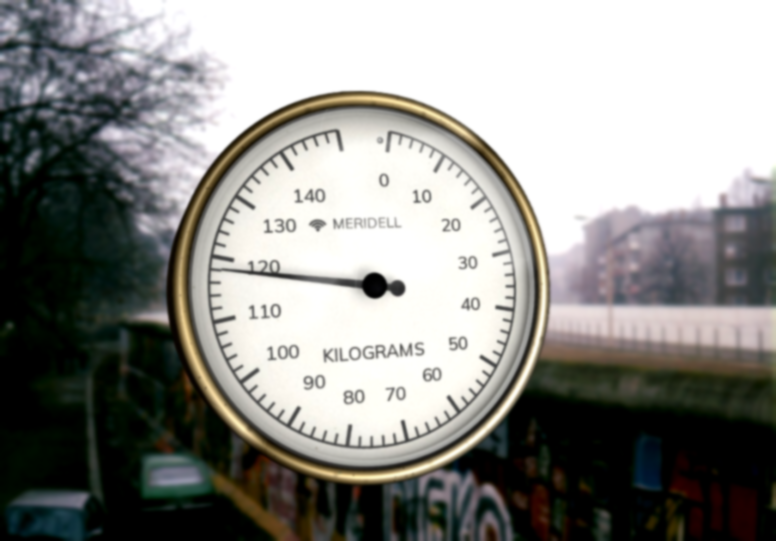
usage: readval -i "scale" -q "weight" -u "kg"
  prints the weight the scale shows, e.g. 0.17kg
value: 118kg
